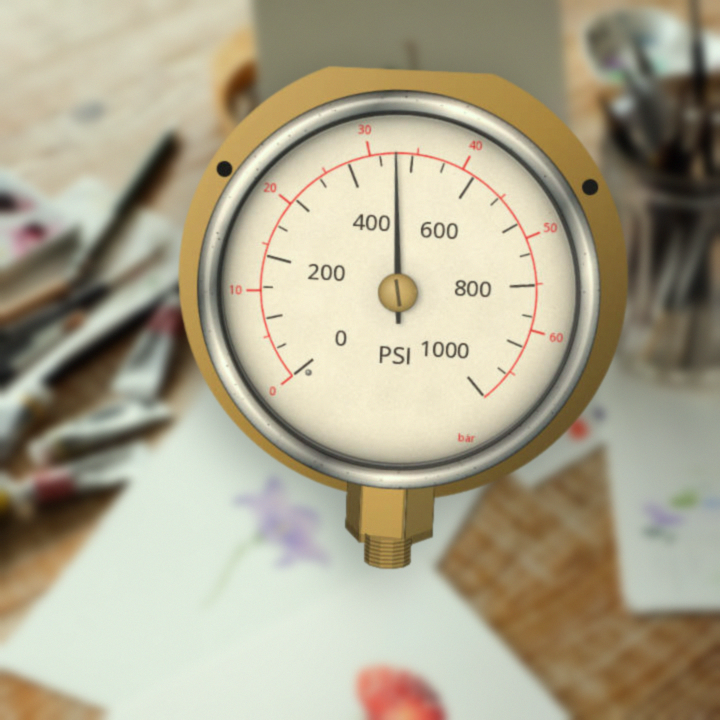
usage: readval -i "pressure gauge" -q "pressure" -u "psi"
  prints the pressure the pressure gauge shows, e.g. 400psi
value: 475psi
